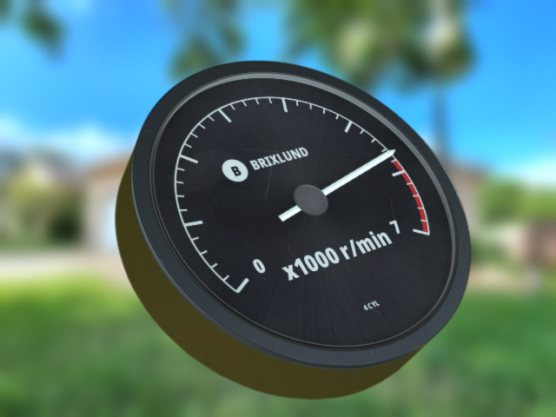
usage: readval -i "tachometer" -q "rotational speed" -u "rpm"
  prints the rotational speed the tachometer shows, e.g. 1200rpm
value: 5700rpm
